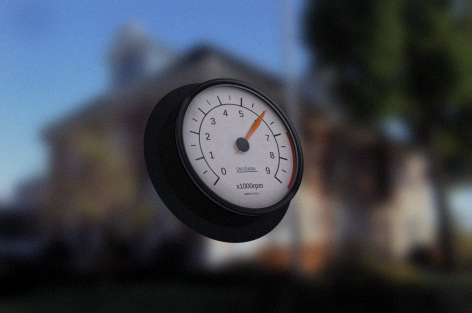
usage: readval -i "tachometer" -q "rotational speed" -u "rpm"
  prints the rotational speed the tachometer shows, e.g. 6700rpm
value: 6000rpm
